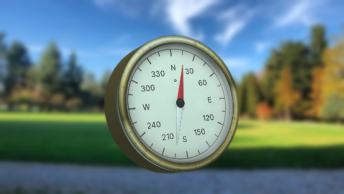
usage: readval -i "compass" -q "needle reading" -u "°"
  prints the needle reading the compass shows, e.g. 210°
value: 15°
